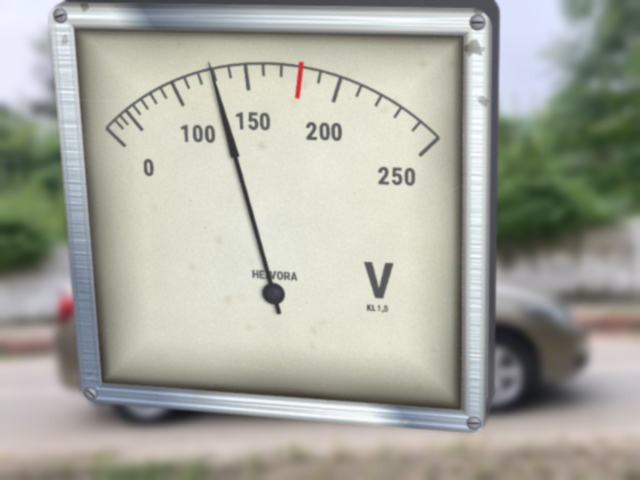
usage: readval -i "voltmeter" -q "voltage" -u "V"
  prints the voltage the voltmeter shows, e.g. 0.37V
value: 130V
